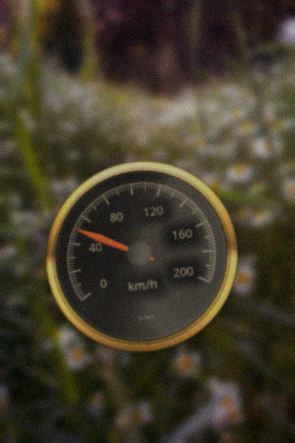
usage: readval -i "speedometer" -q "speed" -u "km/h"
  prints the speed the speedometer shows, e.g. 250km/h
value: 50km/h
